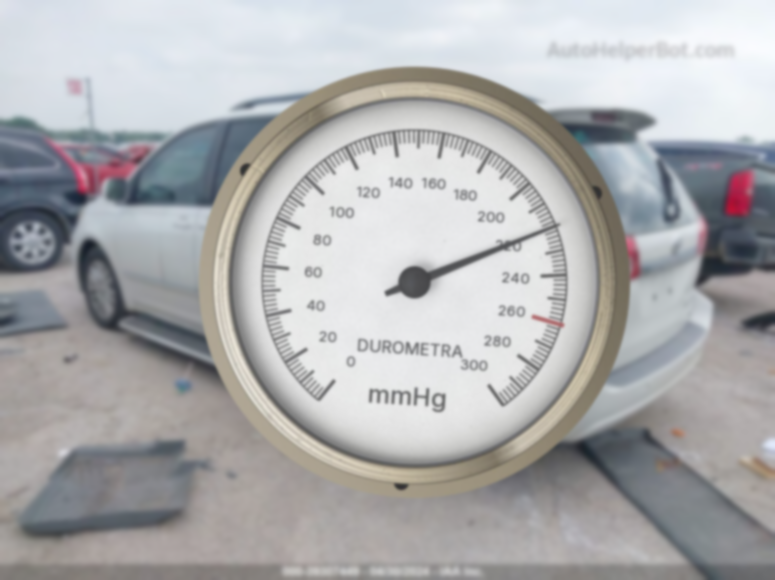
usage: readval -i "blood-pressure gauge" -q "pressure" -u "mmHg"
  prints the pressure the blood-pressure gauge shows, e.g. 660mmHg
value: 220mmHg
